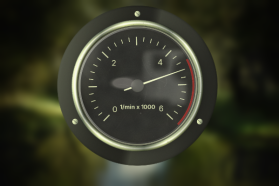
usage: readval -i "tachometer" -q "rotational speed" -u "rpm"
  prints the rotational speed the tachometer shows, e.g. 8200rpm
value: 4600rpm
